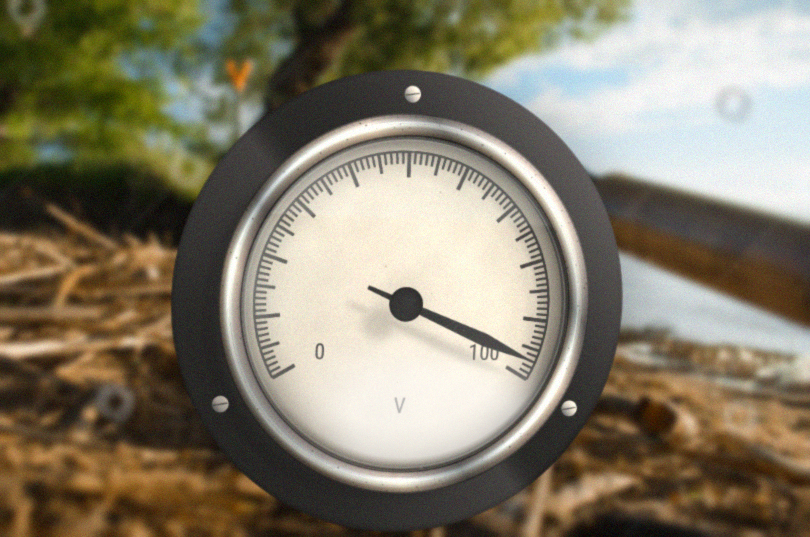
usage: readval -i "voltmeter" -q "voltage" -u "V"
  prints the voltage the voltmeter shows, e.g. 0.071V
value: 97V
